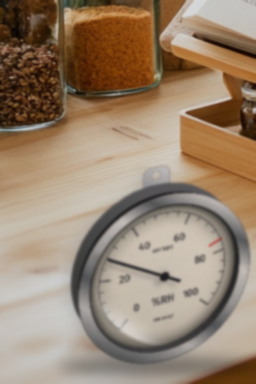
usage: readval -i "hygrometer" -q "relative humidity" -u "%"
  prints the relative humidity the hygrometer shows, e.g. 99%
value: 28%
